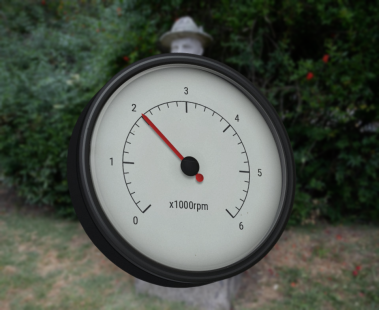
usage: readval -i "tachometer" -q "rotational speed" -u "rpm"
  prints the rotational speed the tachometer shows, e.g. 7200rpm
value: 2000rpm
